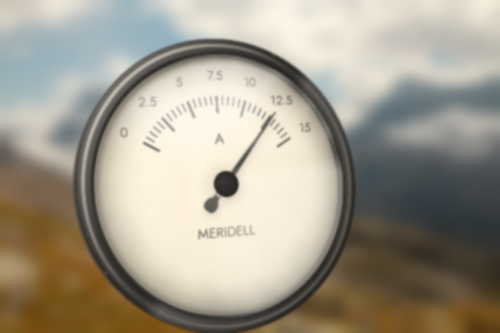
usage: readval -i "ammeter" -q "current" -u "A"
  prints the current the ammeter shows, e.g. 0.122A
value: 12.5A
